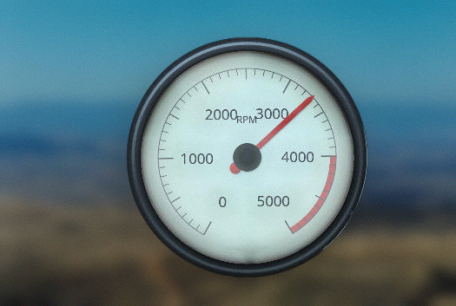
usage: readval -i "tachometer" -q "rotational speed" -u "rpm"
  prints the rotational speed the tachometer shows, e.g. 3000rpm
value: 3300rpm
